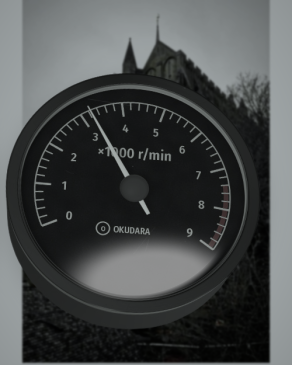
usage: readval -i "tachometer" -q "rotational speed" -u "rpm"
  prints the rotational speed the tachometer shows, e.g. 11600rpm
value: 3200rpm
